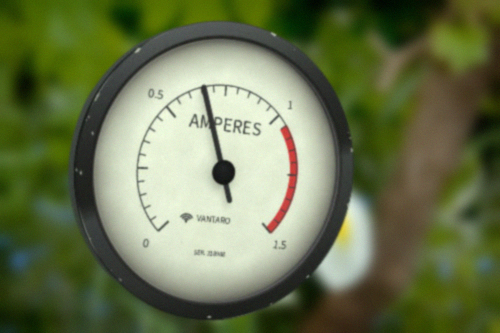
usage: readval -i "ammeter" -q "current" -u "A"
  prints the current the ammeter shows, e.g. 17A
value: 0.65A
